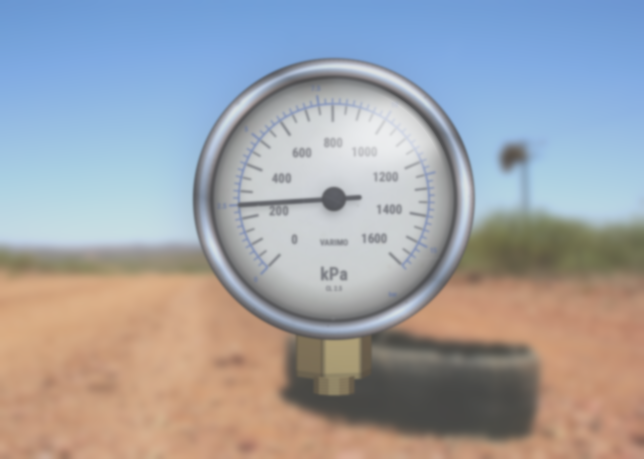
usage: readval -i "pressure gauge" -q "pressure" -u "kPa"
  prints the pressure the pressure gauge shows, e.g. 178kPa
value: 250kPa
